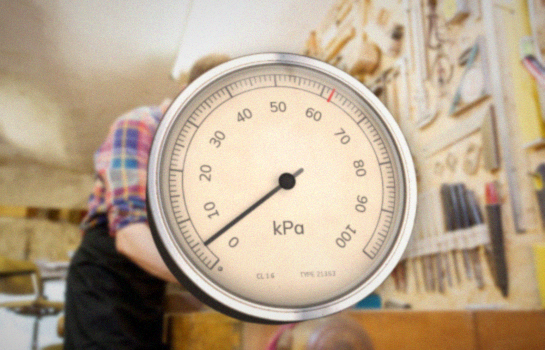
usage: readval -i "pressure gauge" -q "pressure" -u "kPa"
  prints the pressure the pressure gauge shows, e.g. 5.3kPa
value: 4kPa
